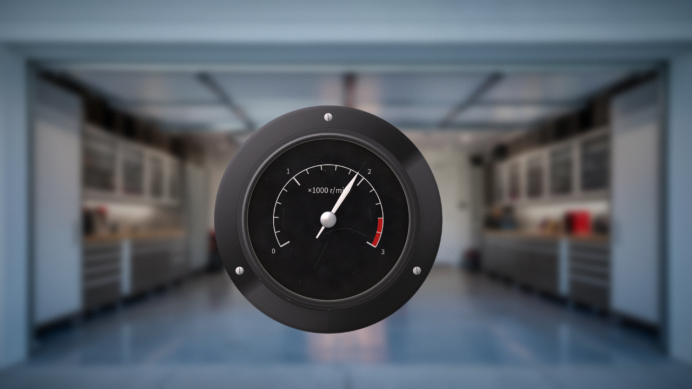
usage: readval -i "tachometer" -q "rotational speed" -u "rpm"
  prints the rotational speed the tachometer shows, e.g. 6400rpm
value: 1900rpm
